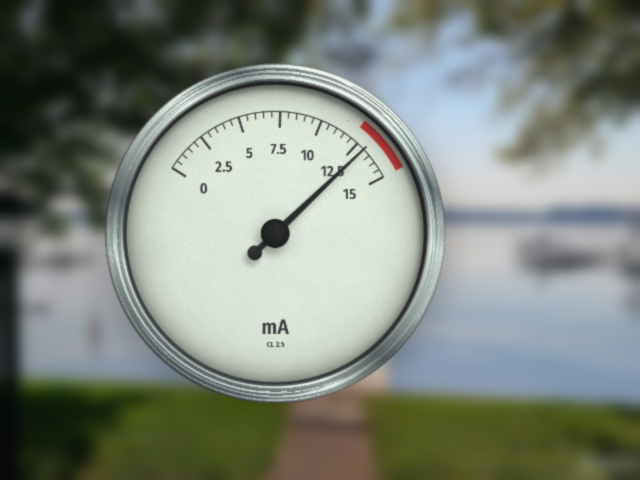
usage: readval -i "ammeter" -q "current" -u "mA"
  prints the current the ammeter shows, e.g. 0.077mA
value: 13mA
